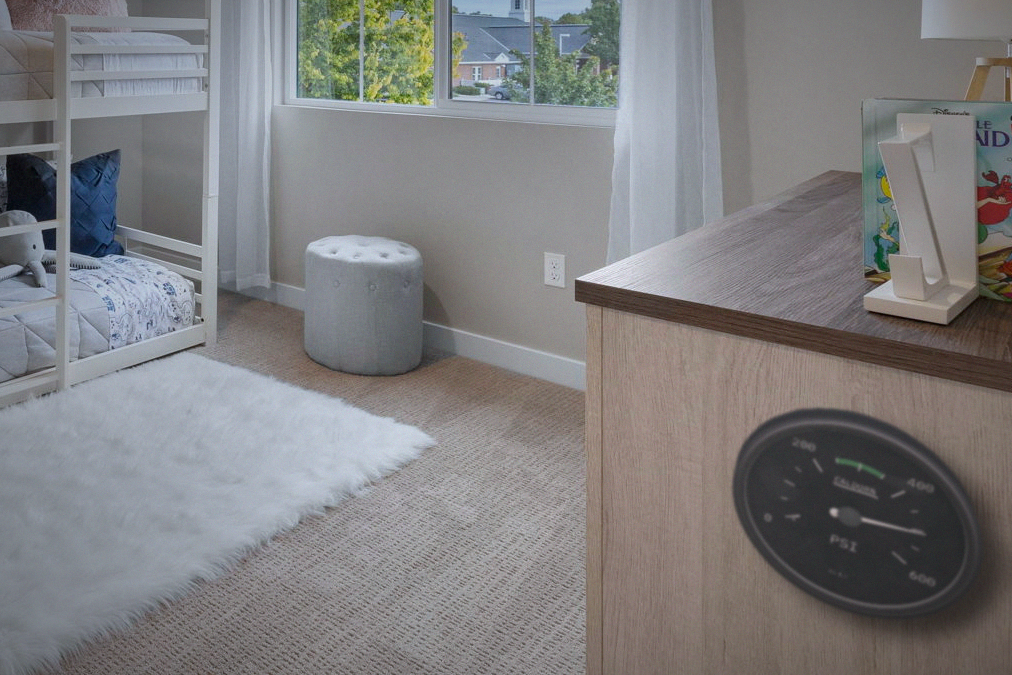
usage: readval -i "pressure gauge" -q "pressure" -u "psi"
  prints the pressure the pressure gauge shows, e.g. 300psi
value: 500psi
